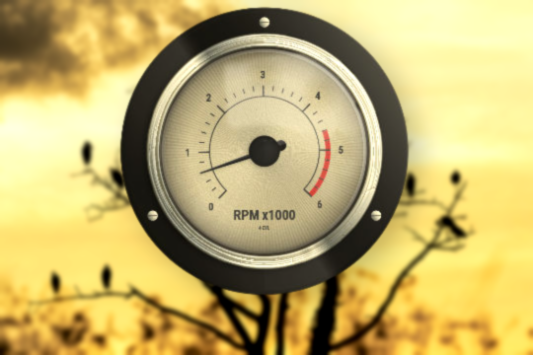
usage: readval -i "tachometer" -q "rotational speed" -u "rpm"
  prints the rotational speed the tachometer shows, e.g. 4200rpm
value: 600rpm
